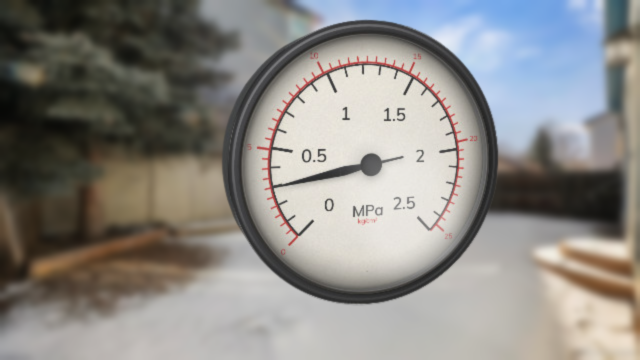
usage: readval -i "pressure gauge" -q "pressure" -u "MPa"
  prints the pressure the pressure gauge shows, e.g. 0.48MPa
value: 0.3MPa
